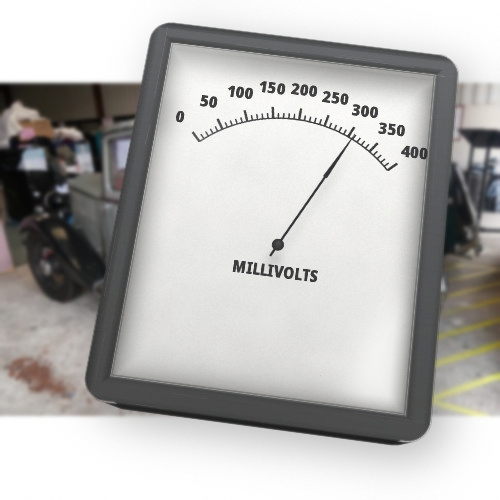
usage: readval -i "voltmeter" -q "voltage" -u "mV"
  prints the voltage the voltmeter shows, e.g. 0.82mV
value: 310mV
